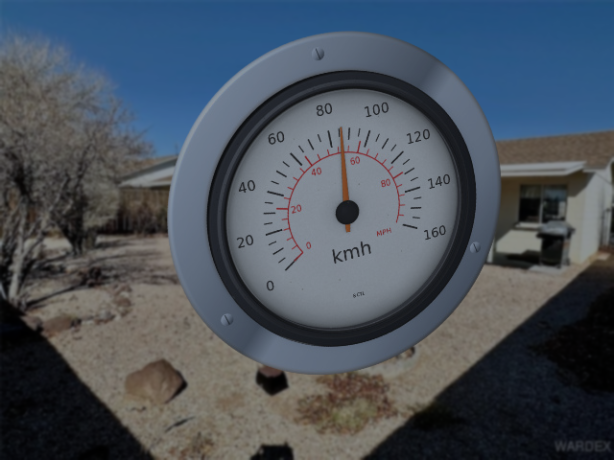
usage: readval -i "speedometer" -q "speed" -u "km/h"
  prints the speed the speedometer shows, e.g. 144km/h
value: 85km/h
